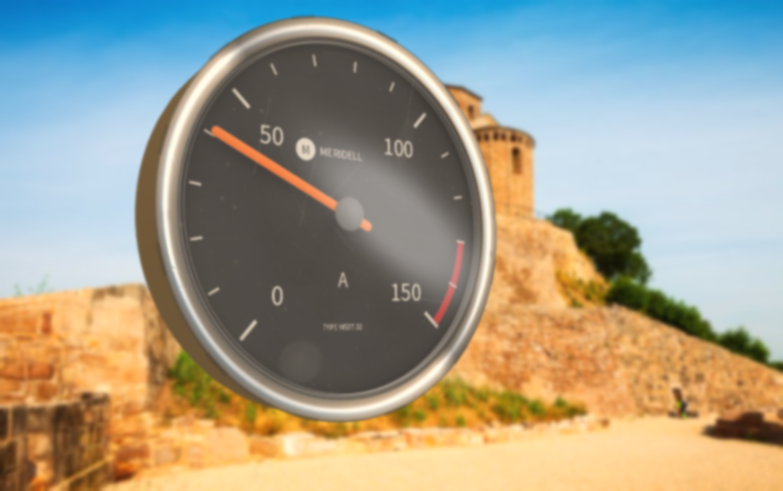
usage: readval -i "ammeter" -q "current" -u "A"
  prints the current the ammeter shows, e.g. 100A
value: 40A
